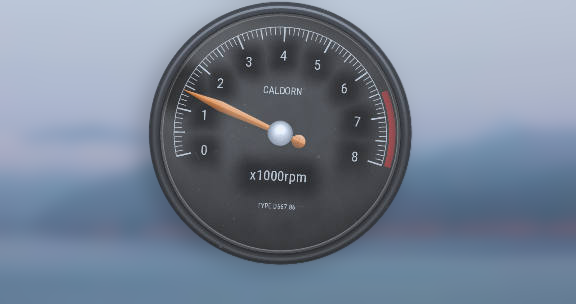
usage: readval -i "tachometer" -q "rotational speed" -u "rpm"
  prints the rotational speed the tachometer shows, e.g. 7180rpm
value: 1400rpm
